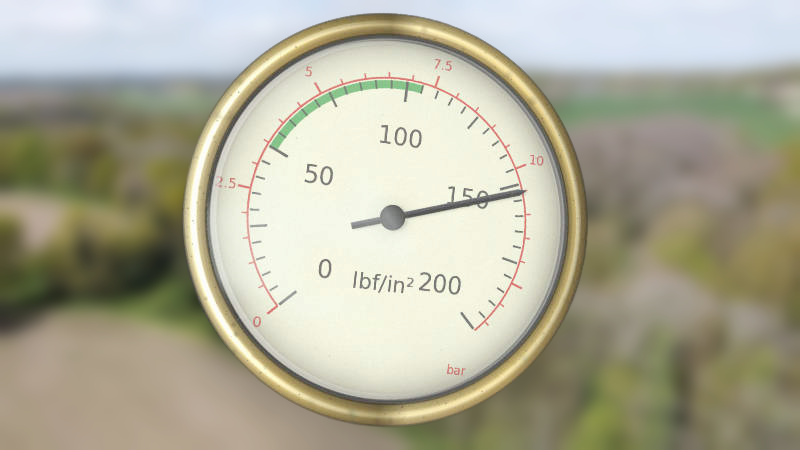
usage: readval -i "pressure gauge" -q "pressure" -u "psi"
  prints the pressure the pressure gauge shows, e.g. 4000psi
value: 152.5psi
